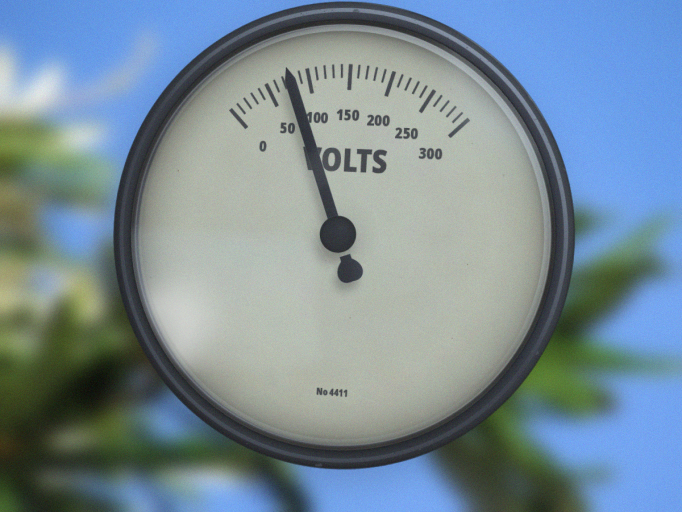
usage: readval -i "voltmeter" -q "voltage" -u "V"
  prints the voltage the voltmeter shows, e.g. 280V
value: 80V
